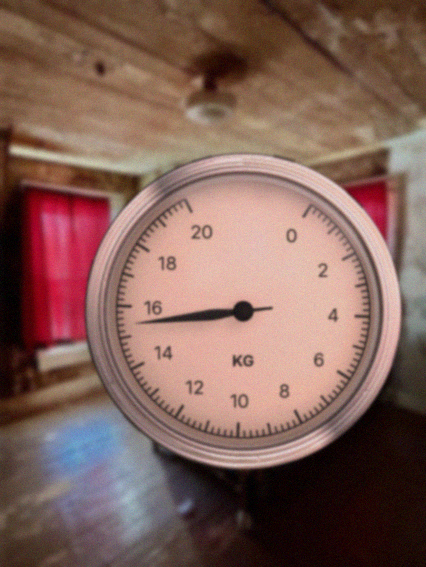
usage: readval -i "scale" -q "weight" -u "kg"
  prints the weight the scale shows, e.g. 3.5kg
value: 15.4kg
